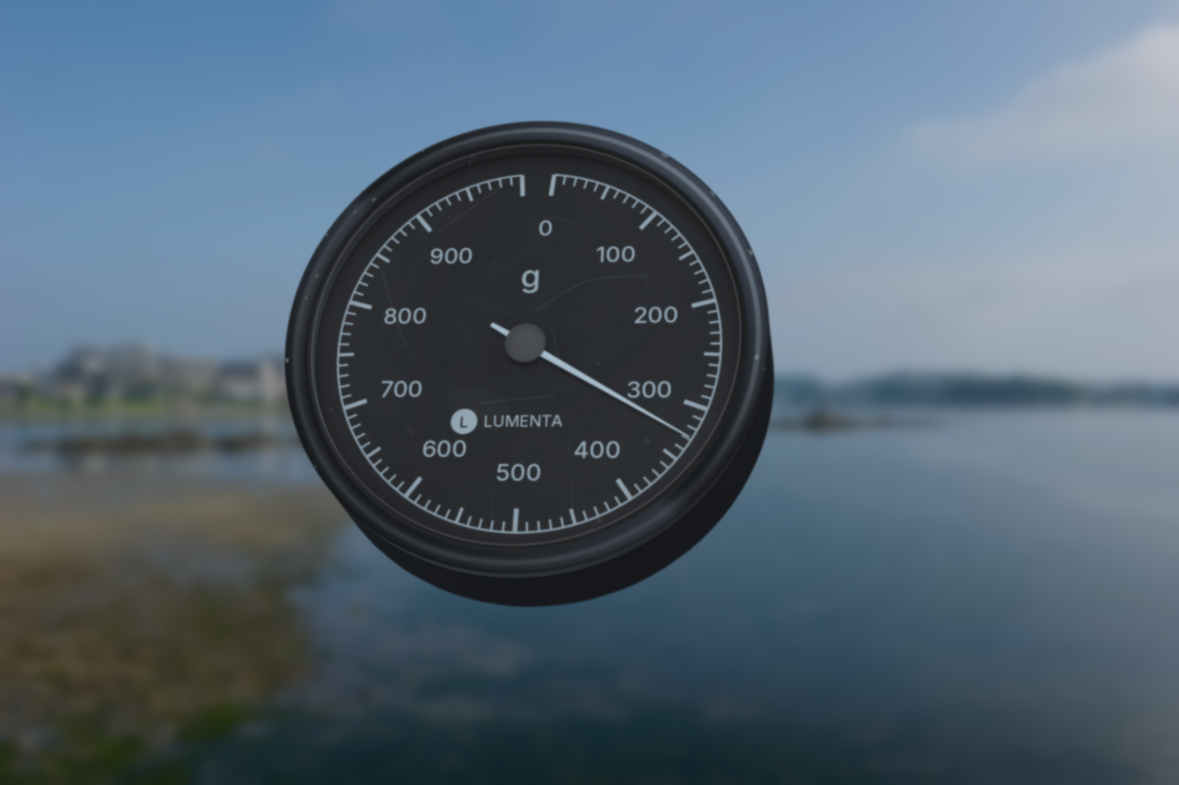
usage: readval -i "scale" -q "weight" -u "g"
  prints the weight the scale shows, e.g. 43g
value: 330g
